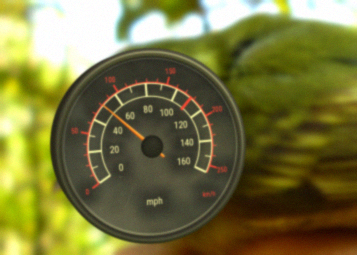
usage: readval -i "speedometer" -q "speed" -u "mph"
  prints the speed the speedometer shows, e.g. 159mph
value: 50mph
